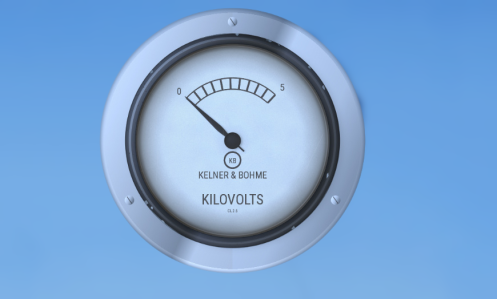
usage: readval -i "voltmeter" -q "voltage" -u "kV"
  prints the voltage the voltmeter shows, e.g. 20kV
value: 0kV
